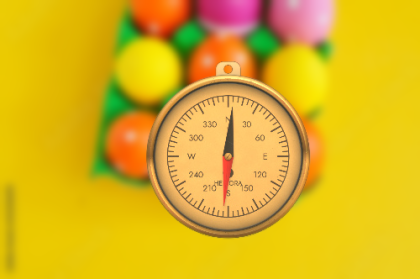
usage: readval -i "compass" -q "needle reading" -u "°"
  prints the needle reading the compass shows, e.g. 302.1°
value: 185°
